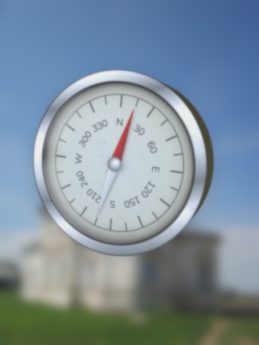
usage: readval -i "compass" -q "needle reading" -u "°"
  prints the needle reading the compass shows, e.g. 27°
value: 15°
